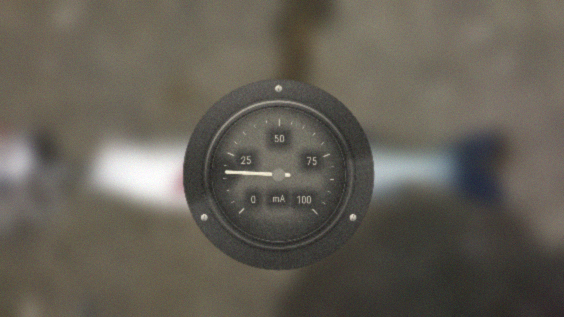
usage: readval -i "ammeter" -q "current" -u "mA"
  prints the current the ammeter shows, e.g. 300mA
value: 17.5mA
